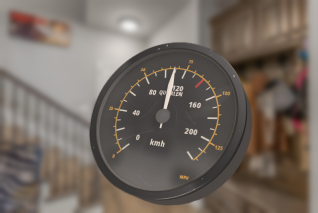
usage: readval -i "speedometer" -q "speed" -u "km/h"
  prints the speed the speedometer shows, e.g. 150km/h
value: 110km/h
